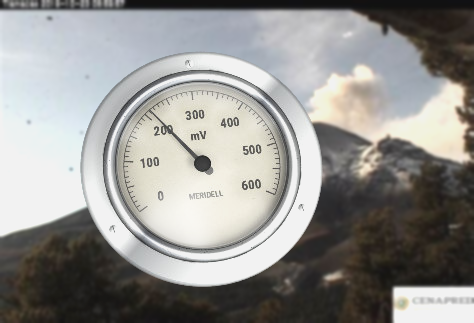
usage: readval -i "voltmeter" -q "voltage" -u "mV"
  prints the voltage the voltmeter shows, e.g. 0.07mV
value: 210mV
